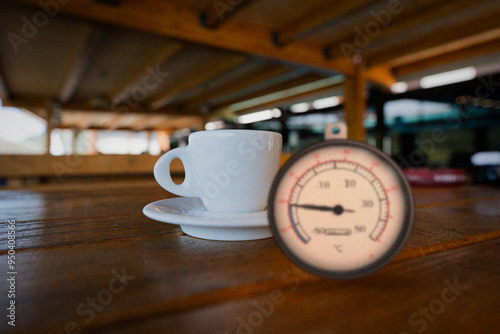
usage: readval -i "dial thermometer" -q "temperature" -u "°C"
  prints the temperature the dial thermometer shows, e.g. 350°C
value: -30°C
